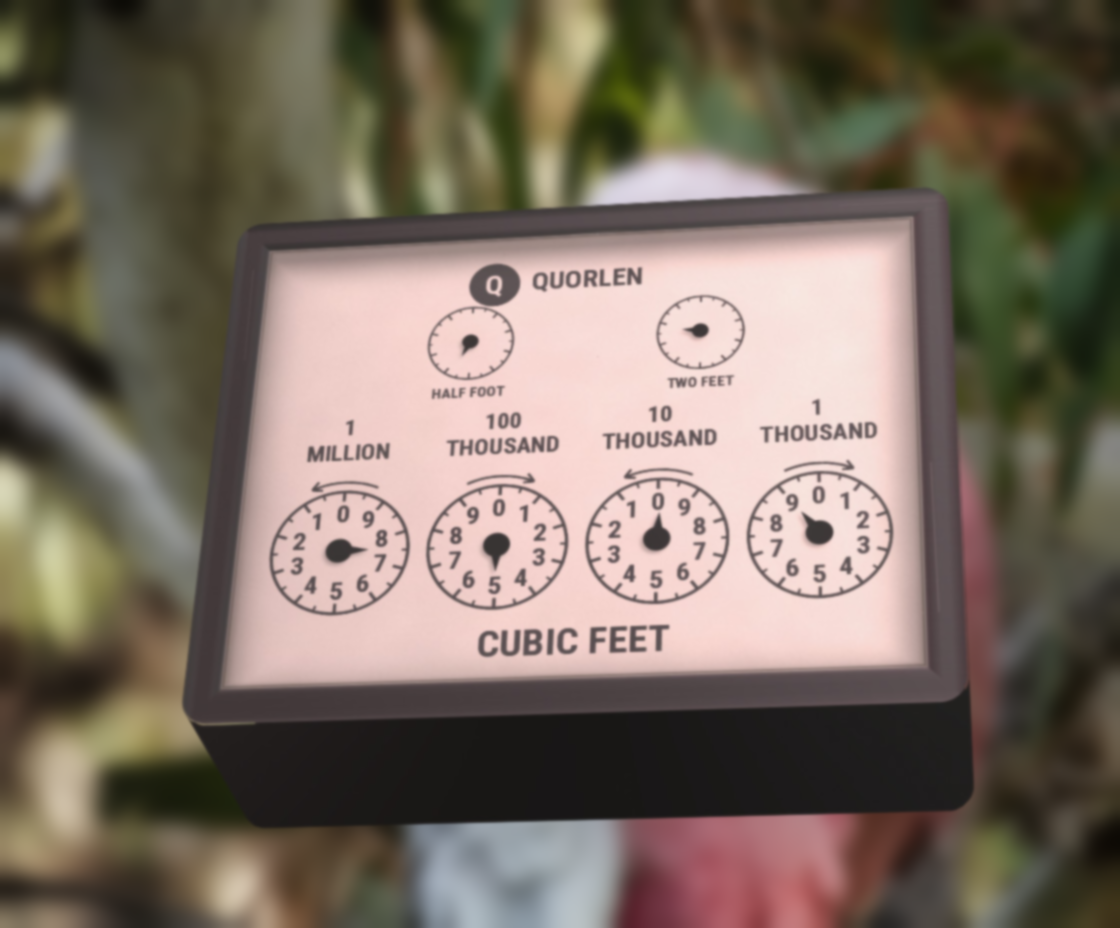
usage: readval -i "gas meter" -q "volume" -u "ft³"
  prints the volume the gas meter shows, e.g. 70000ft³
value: 749900ft³
